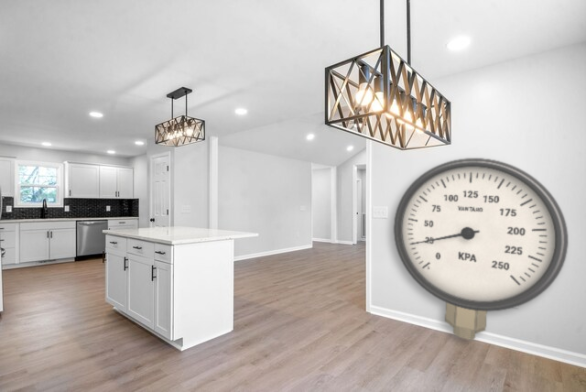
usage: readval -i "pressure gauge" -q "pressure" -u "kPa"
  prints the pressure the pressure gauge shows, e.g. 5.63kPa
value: 25kPa
